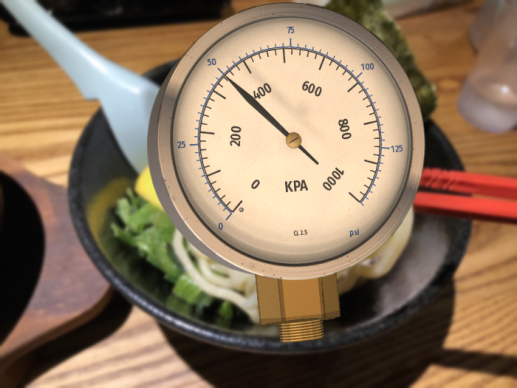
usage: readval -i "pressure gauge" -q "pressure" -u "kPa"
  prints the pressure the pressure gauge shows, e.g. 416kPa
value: 340kPa
